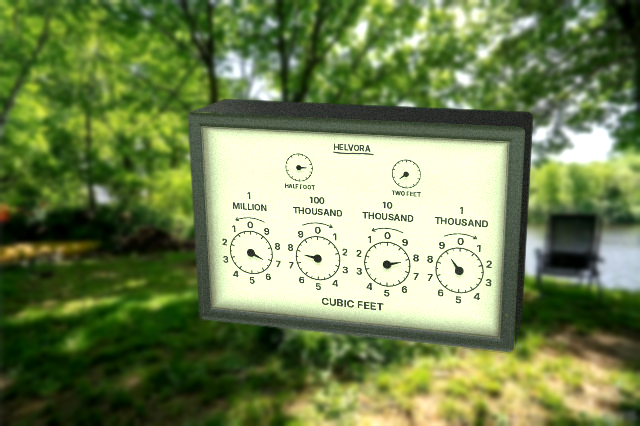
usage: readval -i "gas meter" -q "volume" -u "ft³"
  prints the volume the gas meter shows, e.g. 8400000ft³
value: 677900ft³
